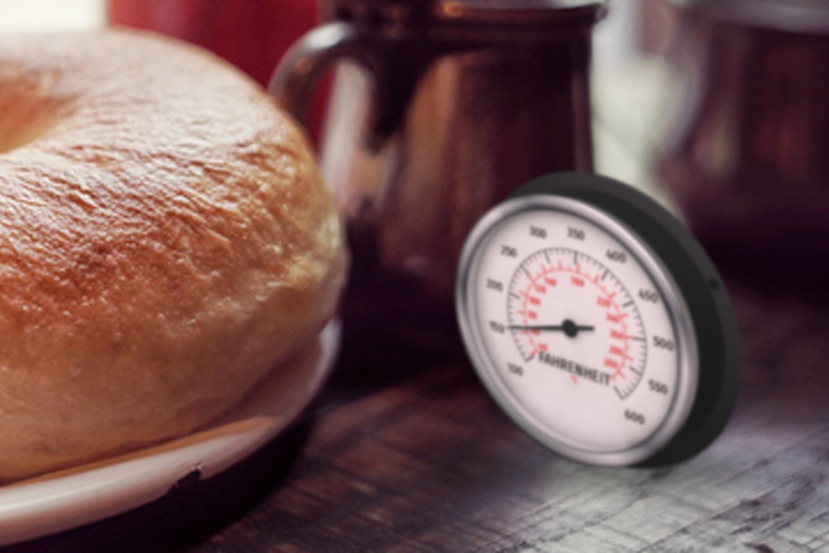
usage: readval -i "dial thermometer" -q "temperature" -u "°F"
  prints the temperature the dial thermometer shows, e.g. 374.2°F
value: 150°F
